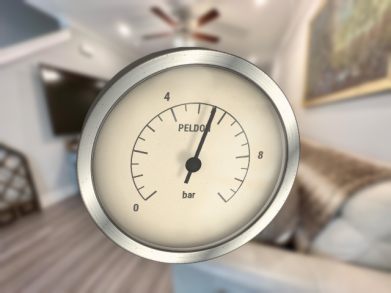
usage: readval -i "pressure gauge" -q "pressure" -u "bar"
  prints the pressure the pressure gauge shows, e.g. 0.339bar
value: 5.5bar
